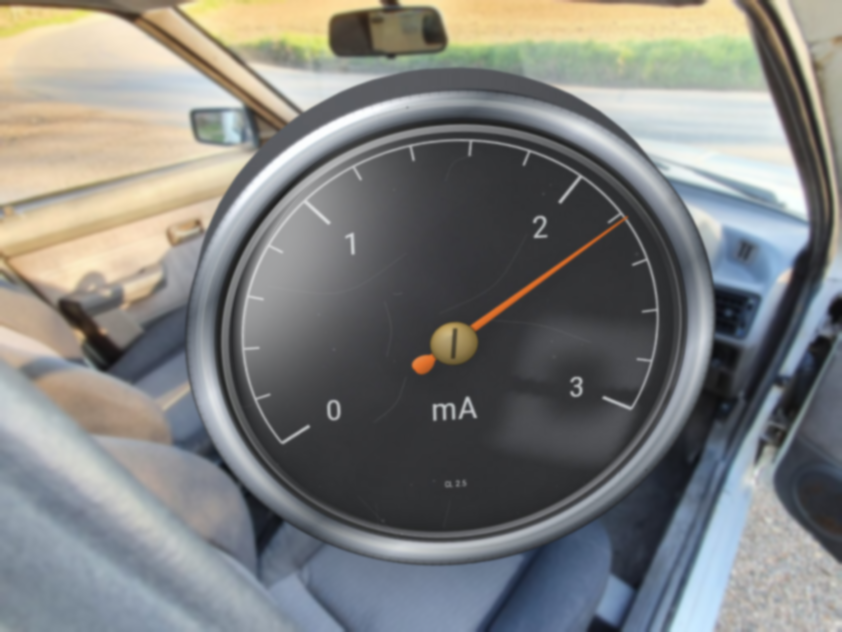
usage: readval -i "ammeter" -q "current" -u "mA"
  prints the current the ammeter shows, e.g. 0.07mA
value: 2.2mA
